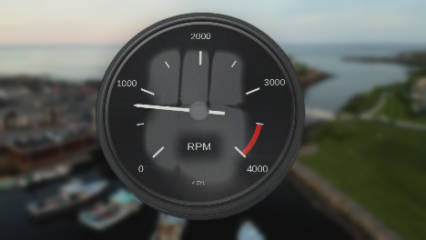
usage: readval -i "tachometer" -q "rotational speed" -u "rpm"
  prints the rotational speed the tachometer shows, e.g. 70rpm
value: 750rpm
